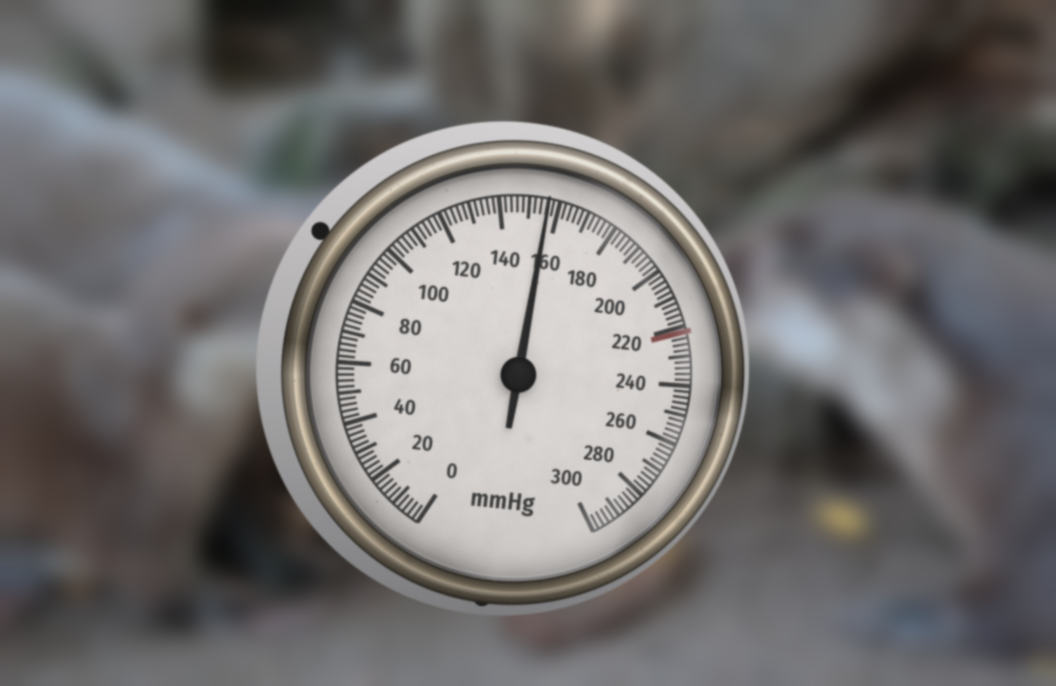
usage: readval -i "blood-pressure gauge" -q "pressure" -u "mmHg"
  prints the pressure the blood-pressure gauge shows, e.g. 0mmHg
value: 156mmHg
